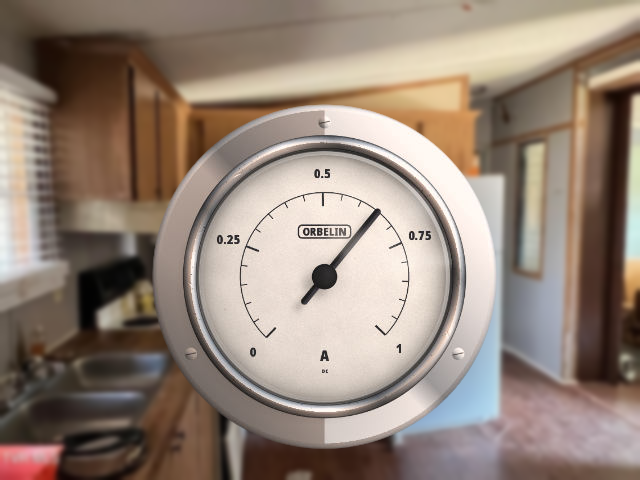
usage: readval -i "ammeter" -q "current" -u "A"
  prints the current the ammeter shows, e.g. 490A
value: 0.65A
